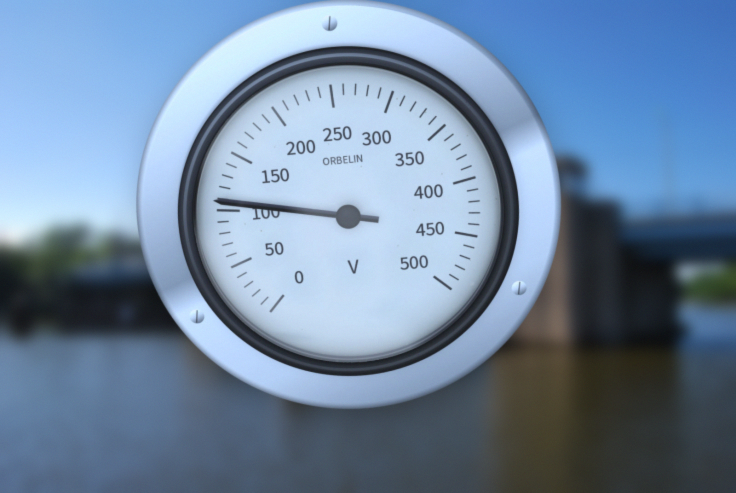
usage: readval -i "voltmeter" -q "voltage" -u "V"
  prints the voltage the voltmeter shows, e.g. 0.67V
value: 110V
